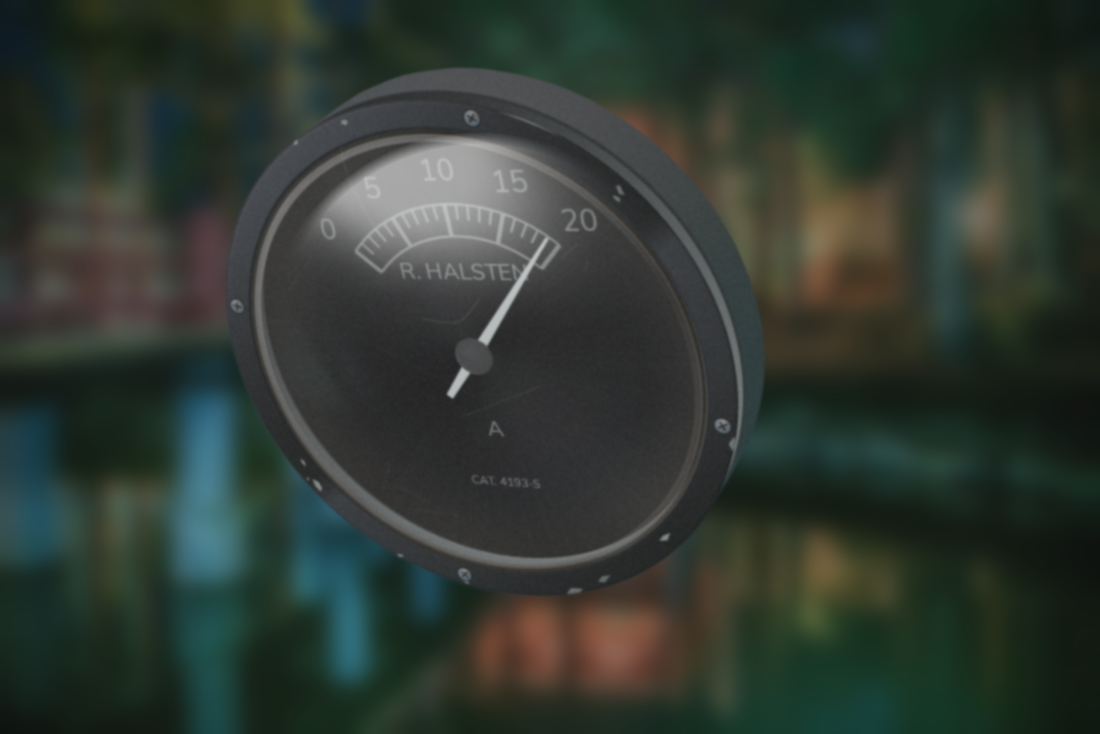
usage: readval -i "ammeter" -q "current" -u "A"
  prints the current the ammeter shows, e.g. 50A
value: 19A
